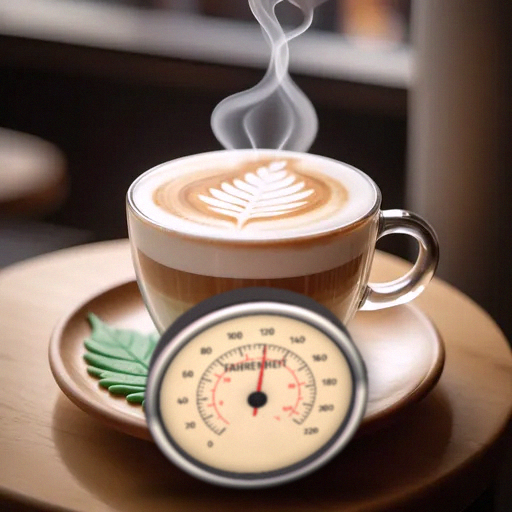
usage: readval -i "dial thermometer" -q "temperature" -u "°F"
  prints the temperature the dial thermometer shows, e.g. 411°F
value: 120°F
